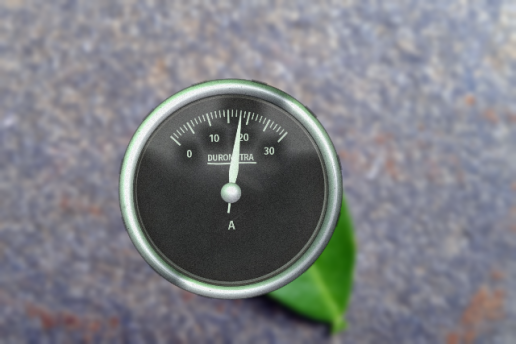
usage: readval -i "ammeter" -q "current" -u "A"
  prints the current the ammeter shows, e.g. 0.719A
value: 18A
